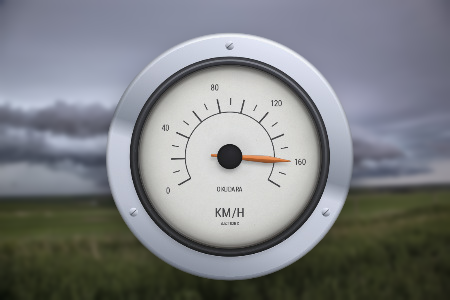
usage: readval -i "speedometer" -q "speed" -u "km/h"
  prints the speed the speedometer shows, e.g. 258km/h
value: 160km/h
